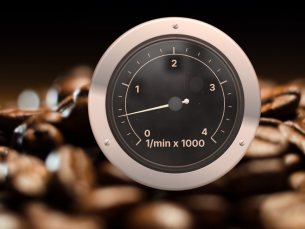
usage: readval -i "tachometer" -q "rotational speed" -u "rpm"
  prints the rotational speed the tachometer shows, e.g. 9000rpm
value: 500rpm
